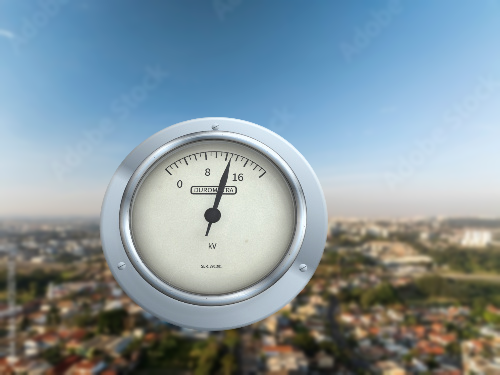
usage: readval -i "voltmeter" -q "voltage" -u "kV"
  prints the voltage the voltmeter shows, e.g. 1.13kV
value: 13kV
